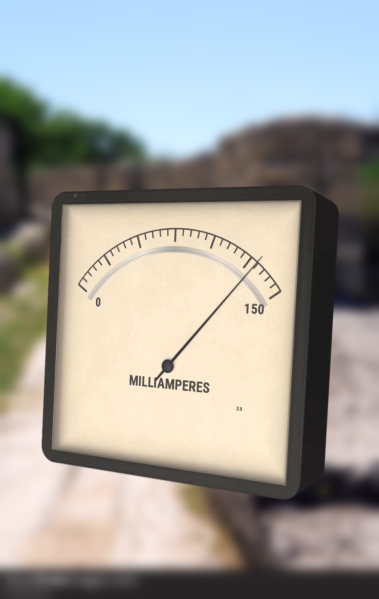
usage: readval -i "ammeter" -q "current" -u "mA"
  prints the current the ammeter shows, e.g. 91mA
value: 130mA
